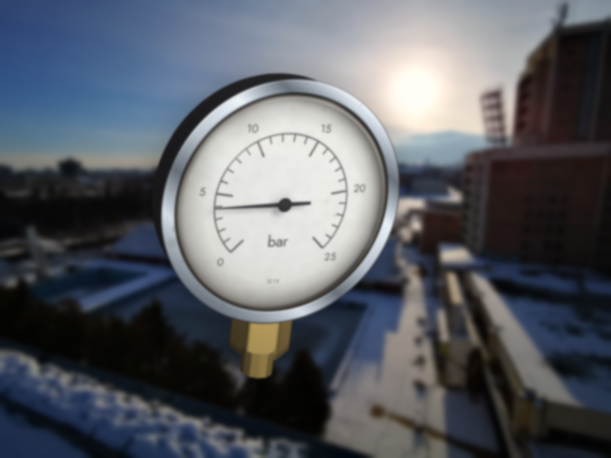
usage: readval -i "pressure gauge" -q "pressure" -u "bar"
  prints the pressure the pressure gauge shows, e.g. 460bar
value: 4bar
